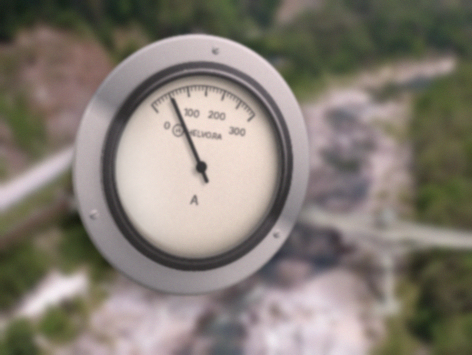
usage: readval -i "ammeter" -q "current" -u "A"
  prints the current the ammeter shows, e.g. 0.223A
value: 50A
